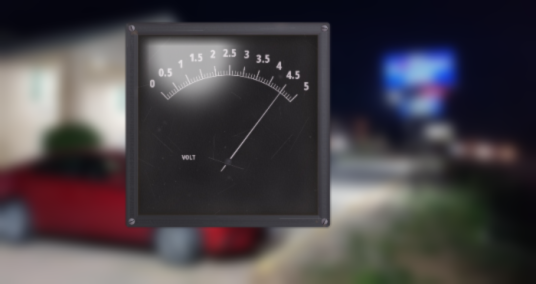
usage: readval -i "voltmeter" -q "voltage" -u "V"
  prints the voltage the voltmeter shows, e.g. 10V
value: 4.5V
